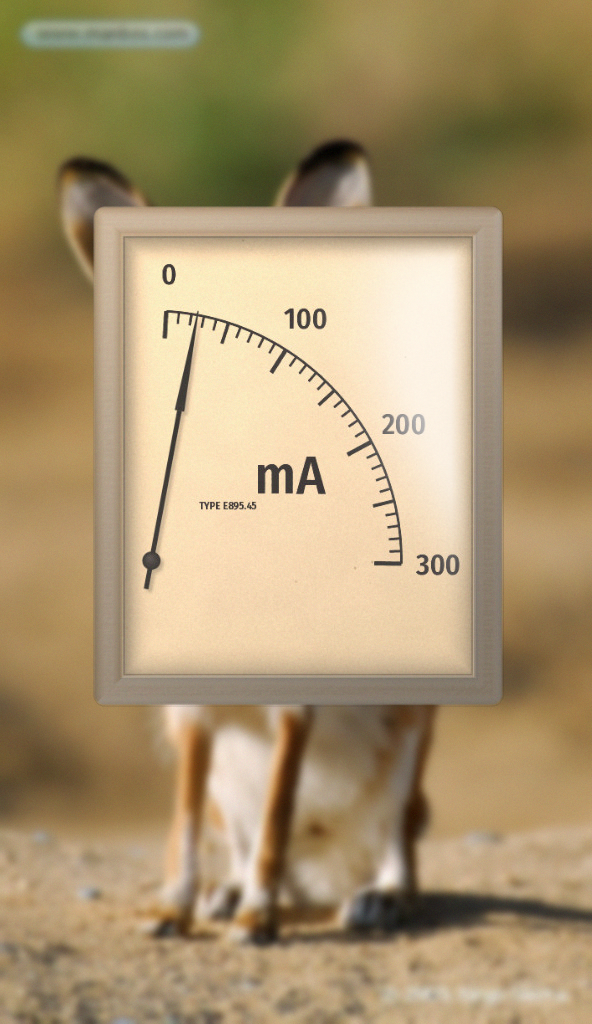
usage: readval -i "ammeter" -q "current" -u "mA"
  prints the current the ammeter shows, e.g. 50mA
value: 25mA
